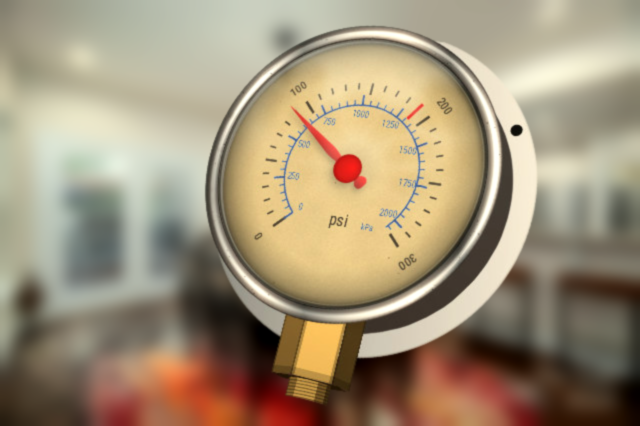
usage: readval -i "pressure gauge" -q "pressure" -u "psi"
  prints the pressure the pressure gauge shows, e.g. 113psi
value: 90psi
